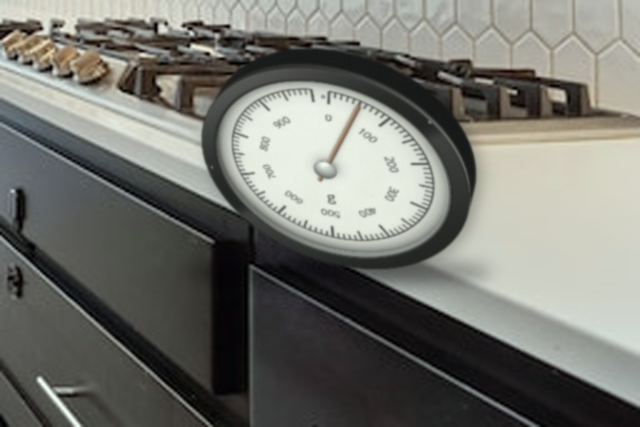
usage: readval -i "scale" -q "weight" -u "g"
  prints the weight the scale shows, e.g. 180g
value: 50g
